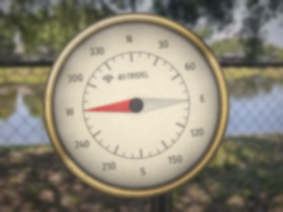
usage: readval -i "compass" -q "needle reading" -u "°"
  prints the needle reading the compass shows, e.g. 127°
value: 270°
